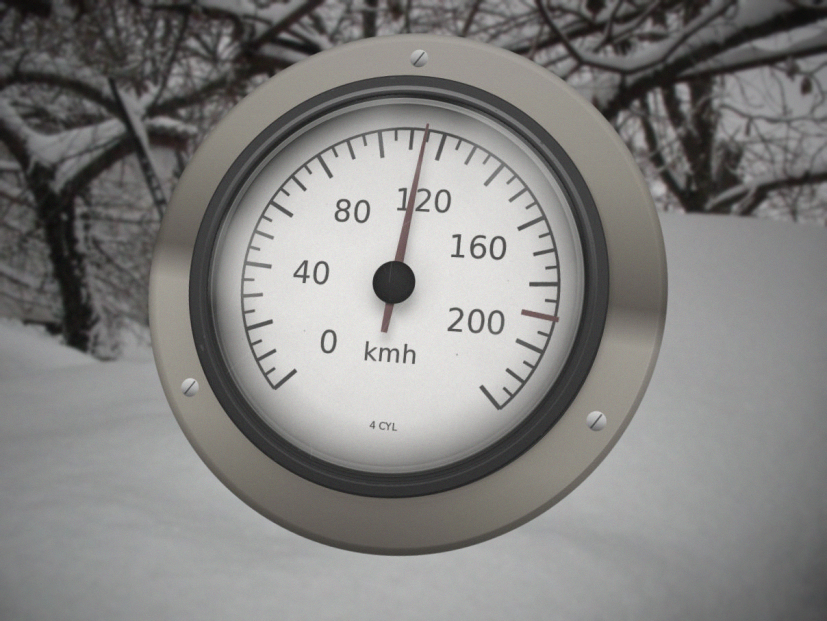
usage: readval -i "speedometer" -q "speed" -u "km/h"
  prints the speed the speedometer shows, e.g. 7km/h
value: 115km/h
